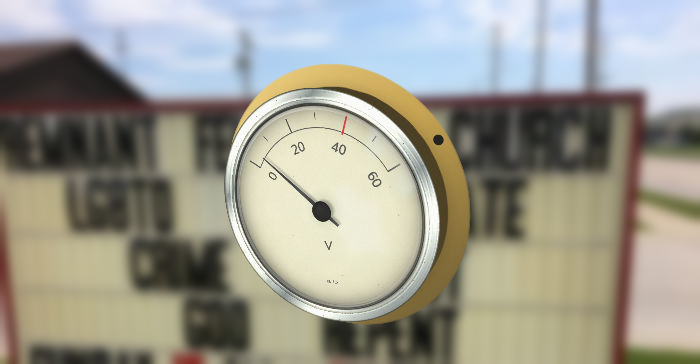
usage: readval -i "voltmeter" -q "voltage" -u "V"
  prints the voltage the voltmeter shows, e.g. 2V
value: 5V
